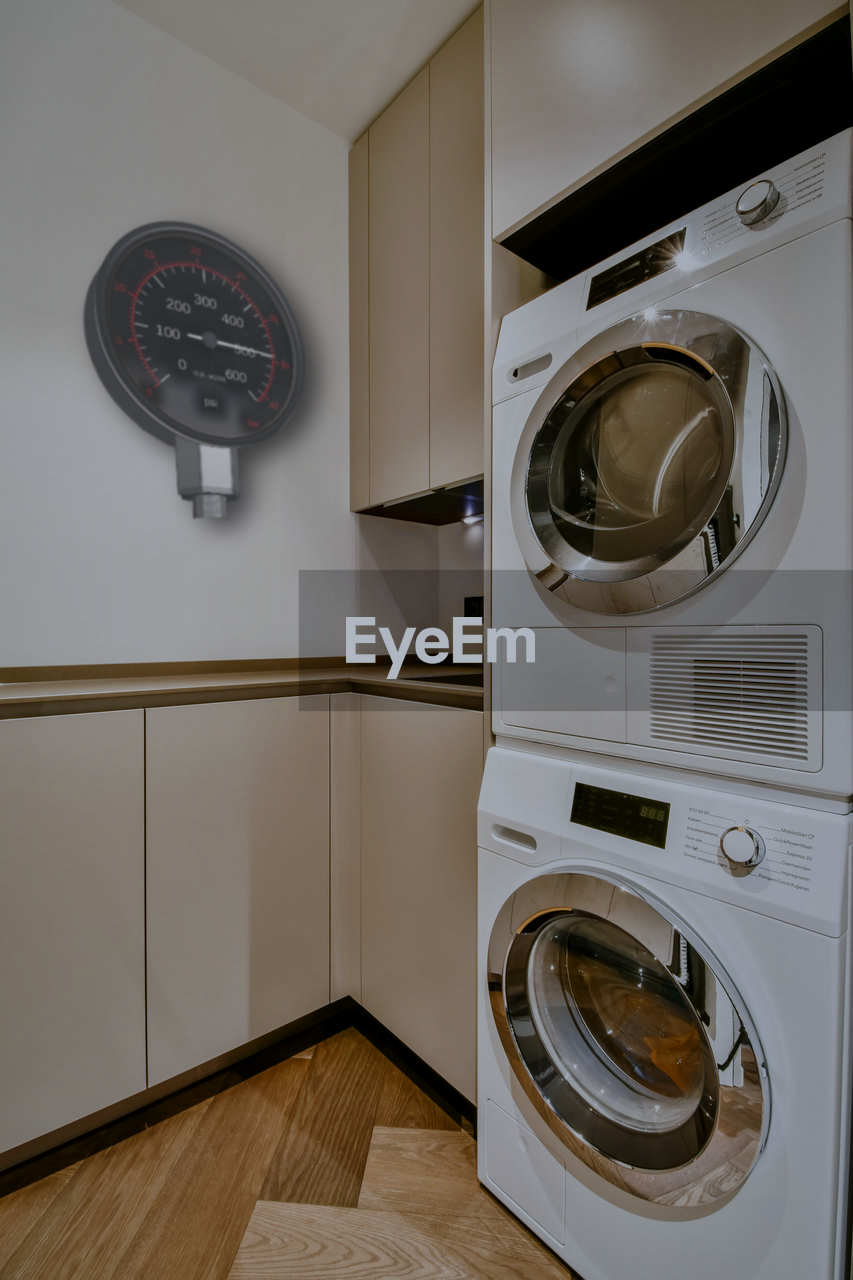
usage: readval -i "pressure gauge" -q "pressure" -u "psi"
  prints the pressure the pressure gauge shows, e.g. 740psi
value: 500psi
